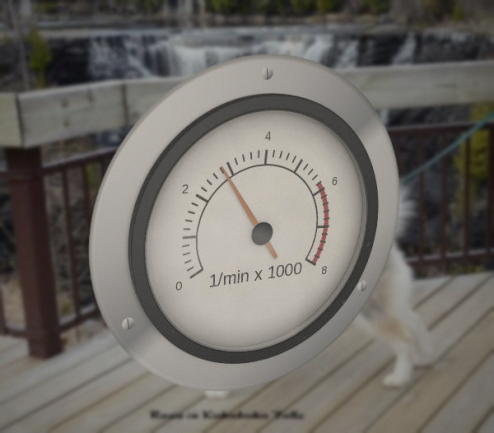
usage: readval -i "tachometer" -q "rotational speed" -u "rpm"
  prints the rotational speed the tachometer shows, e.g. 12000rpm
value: 2800rpm
